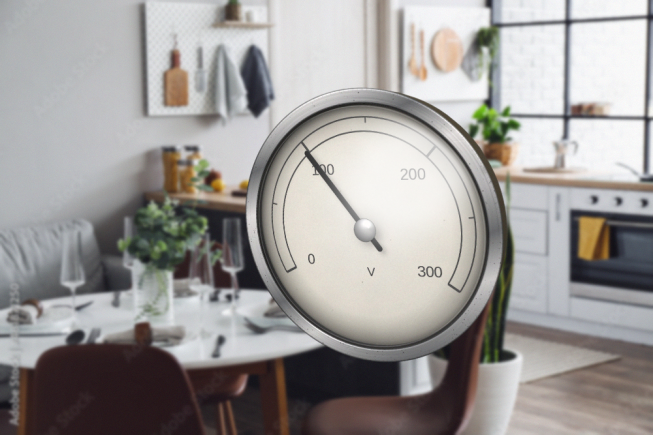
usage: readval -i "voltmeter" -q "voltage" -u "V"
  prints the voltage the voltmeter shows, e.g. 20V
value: 100V
